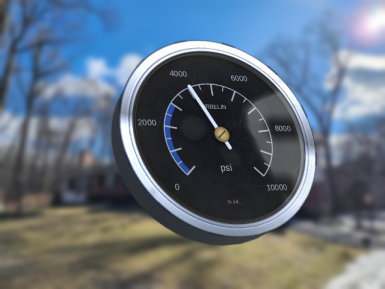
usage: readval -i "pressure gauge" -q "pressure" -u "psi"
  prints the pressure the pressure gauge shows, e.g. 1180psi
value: 4000psi
